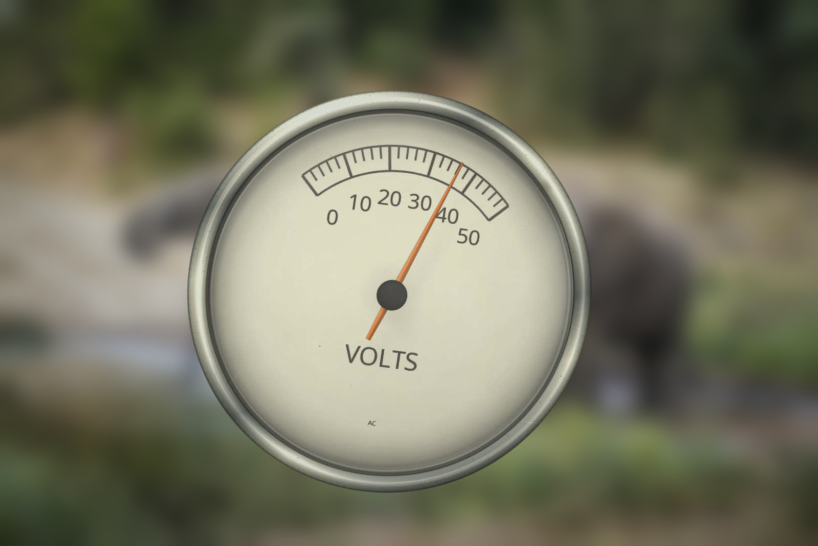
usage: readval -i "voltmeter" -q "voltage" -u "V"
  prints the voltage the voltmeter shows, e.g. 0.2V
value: 36V
